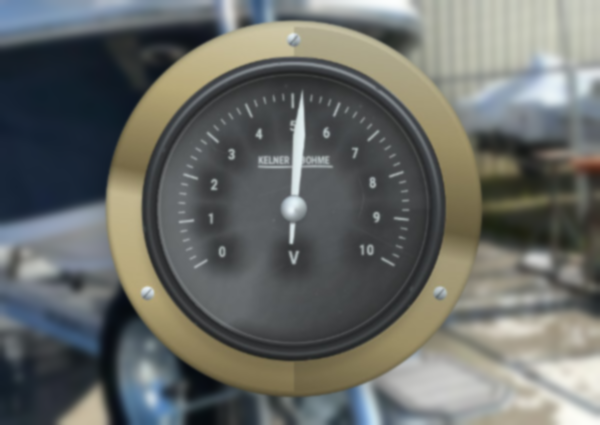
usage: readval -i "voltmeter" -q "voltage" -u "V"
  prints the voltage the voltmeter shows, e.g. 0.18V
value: 5.2V
